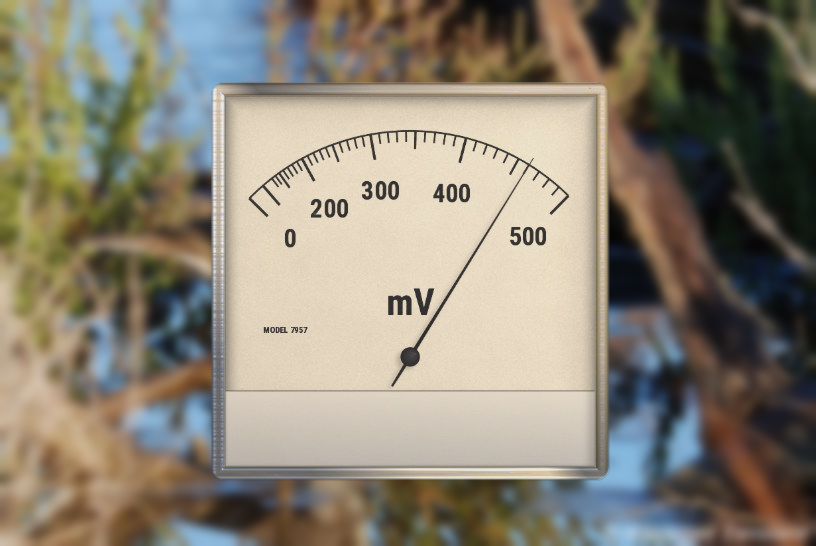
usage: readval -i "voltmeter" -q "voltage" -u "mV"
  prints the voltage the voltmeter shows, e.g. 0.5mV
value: 460mV
